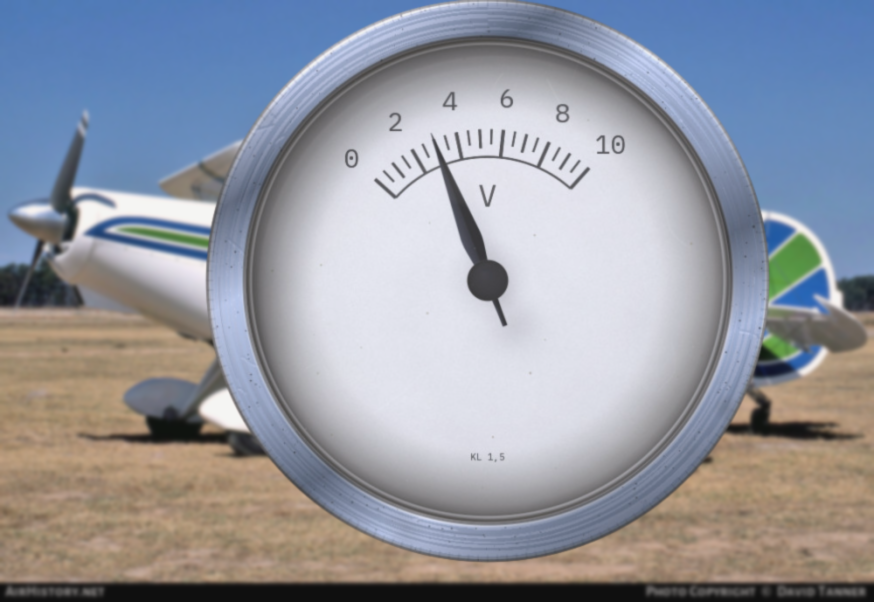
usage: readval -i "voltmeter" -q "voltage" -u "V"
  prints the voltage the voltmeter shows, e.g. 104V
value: 3V
